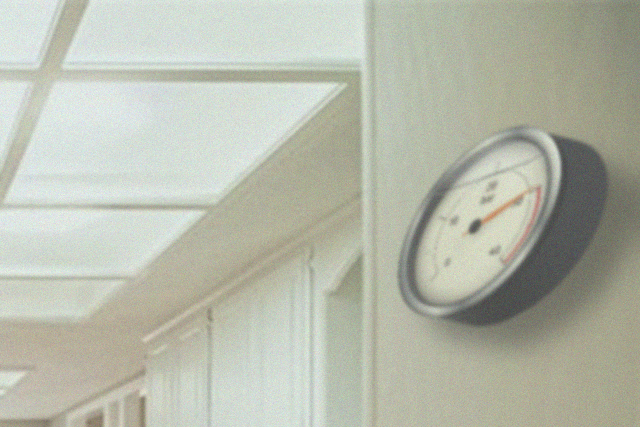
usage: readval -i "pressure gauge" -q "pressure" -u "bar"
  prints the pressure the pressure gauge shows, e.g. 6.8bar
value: 30bar
